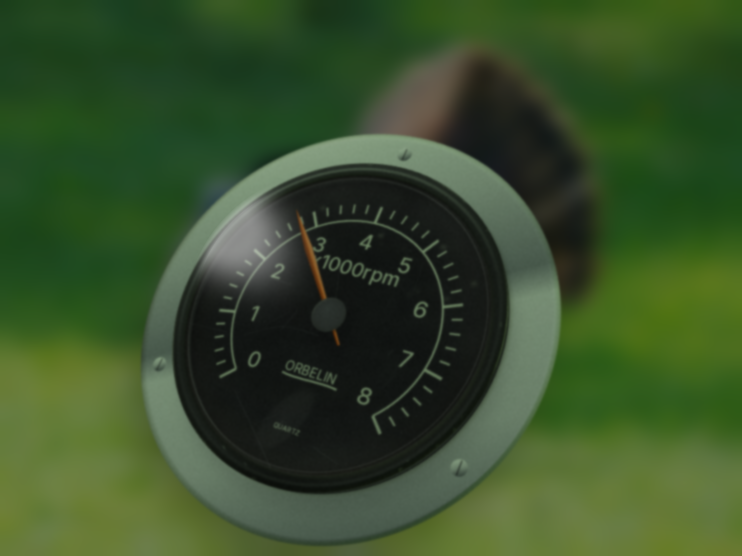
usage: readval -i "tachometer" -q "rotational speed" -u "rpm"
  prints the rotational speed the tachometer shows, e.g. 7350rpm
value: 2800rpm
